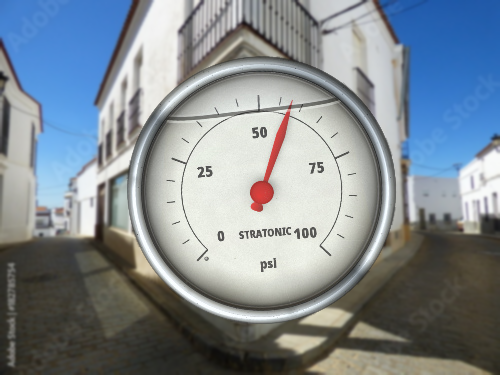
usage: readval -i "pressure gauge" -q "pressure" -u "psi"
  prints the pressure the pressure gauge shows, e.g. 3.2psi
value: 57.5psi
